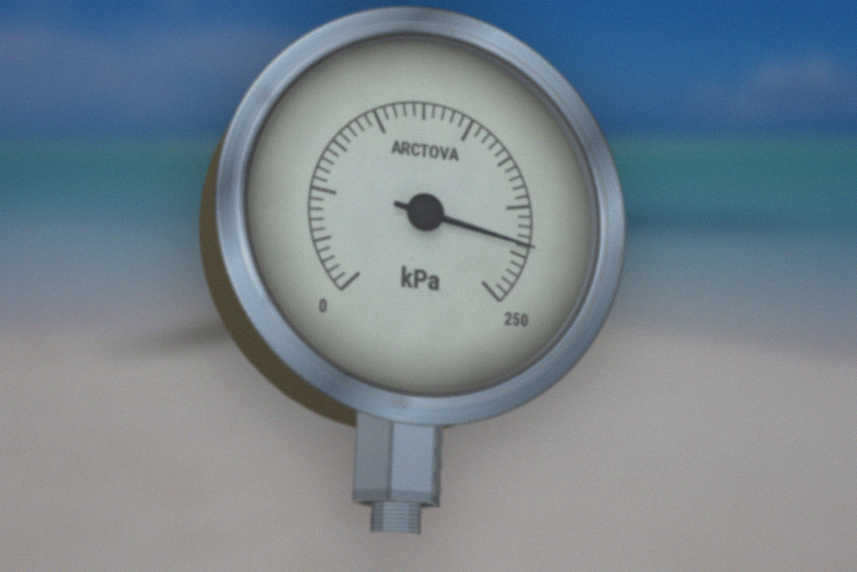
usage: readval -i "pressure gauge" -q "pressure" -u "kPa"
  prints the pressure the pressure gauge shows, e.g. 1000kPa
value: 220kPa
